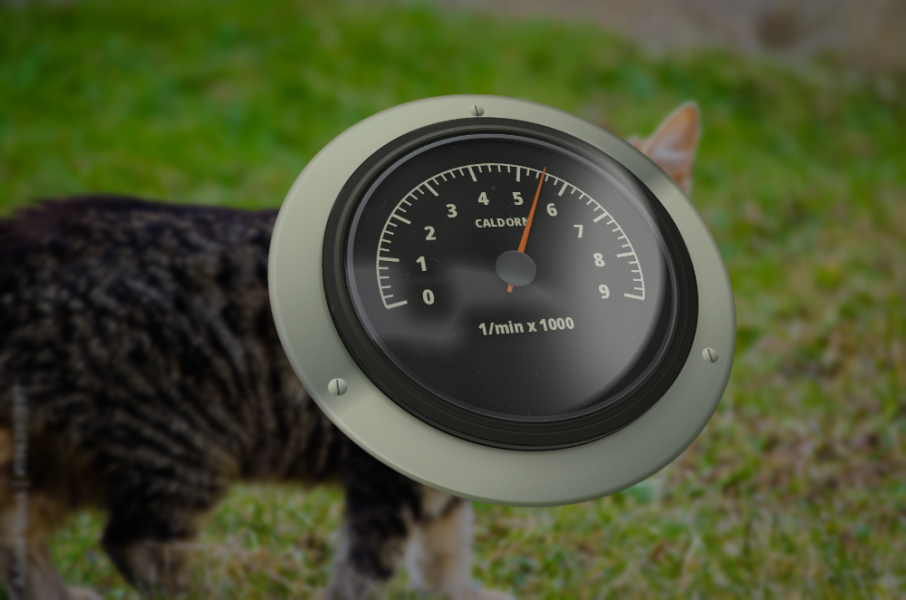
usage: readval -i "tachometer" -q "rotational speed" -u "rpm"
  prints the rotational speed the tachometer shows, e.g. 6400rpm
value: 5500rpm
